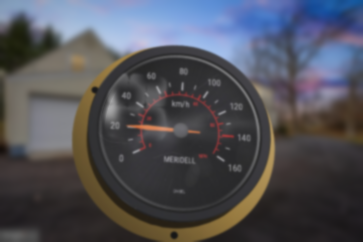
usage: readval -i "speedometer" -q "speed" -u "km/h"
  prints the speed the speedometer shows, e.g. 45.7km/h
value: 20km/h
